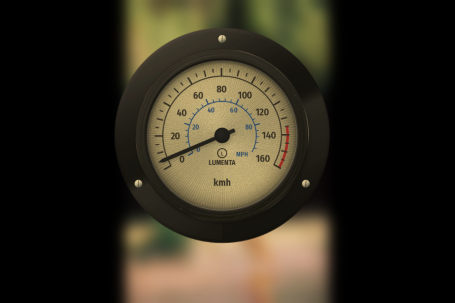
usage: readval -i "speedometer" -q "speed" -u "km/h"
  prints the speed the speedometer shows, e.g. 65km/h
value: 5km/h
